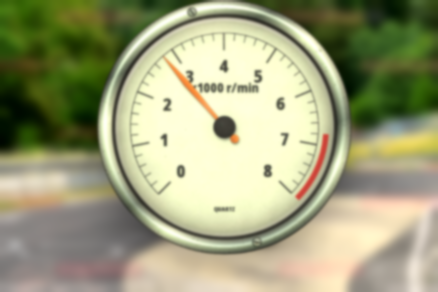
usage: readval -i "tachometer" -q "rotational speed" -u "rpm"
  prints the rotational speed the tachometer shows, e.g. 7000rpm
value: 2800rpm
